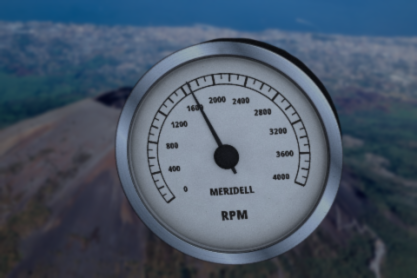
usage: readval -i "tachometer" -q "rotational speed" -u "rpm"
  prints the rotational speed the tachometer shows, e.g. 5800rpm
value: 1700rpm
